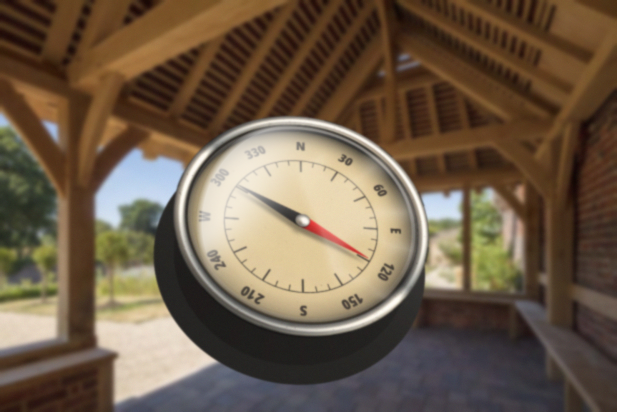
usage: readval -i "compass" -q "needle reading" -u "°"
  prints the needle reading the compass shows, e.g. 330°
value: 120°
